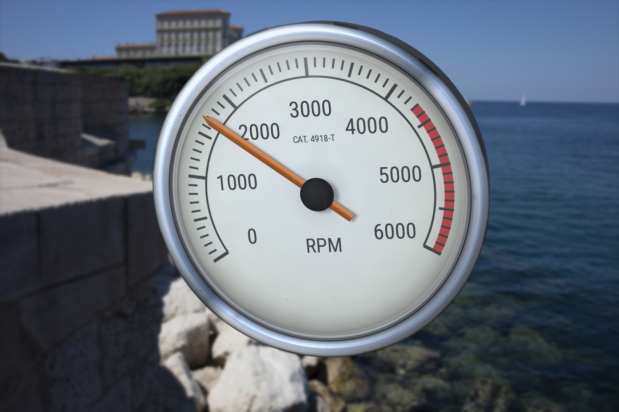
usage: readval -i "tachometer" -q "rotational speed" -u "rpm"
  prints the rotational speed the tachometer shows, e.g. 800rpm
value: 1700rpm
